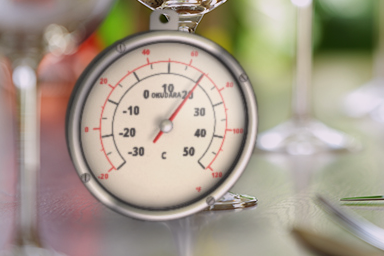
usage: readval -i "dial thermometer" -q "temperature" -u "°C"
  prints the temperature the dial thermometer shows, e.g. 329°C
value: 20°C
